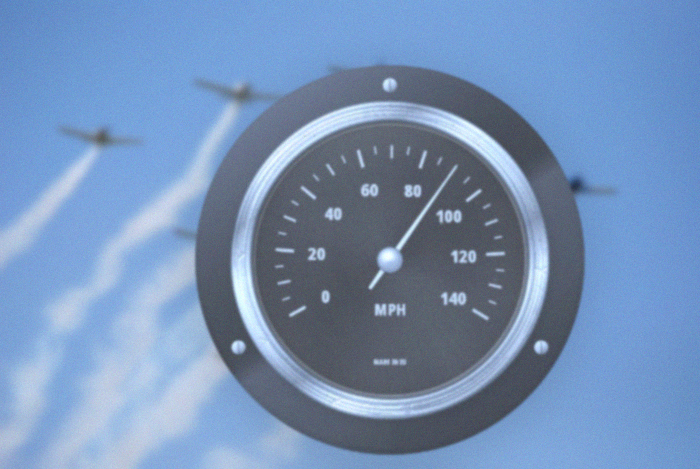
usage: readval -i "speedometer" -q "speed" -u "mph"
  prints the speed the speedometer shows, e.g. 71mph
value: 90mph
